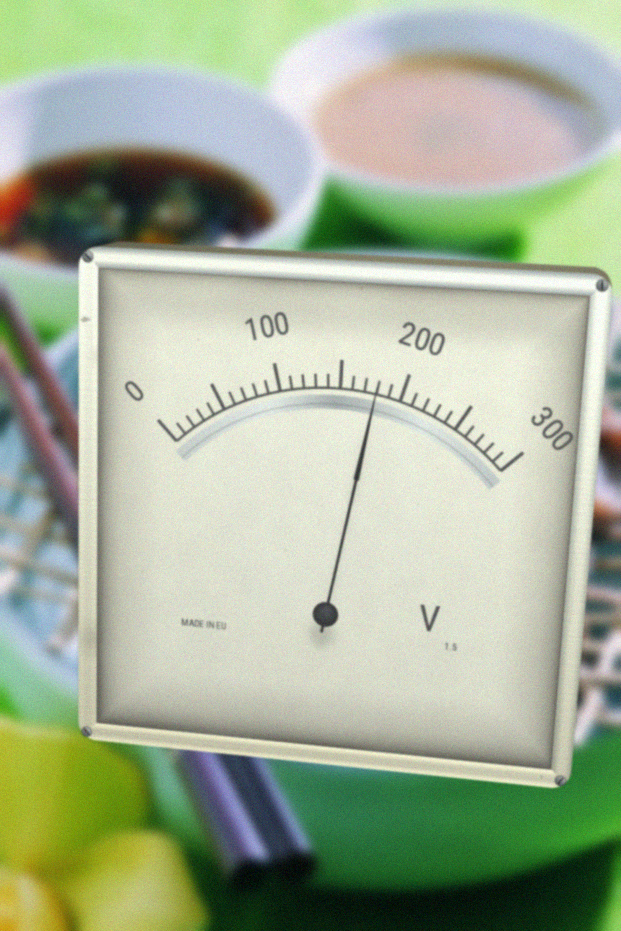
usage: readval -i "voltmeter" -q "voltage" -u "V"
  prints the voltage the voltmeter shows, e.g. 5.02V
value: 180V
